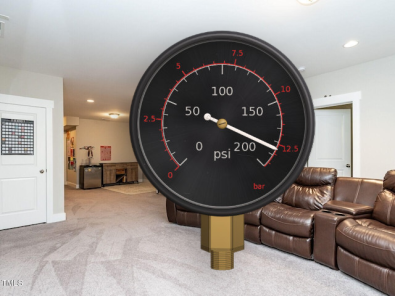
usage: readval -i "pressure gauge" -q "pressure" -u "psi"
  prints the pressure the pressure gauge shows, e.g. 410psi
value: 185psi
